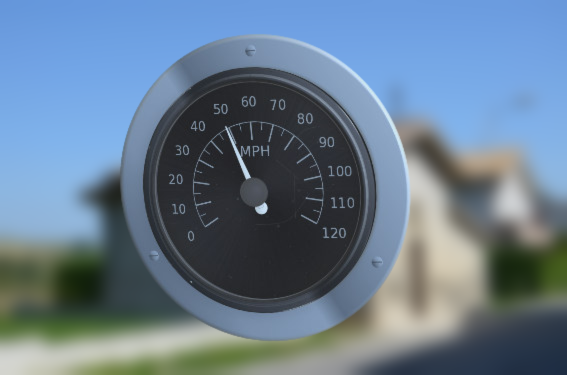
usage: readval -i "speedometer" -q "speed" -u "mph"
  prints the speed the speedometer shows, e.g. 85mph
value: 50mph
